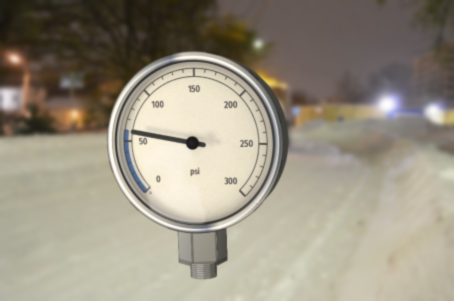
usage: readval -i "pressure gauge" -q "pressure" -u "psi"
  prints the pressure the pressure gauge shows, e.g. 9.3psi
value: 60psi
